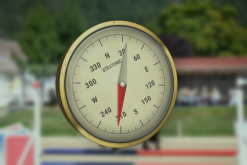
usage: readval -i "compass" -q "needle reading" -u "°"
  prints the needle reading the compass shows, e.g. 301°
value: 215°
